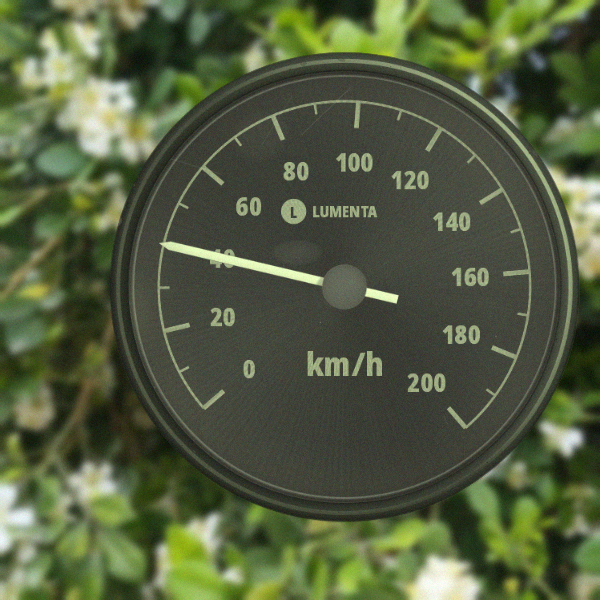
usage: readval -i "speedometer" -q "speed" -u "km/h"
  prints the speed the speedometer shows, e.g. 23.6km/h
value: 40km/h
